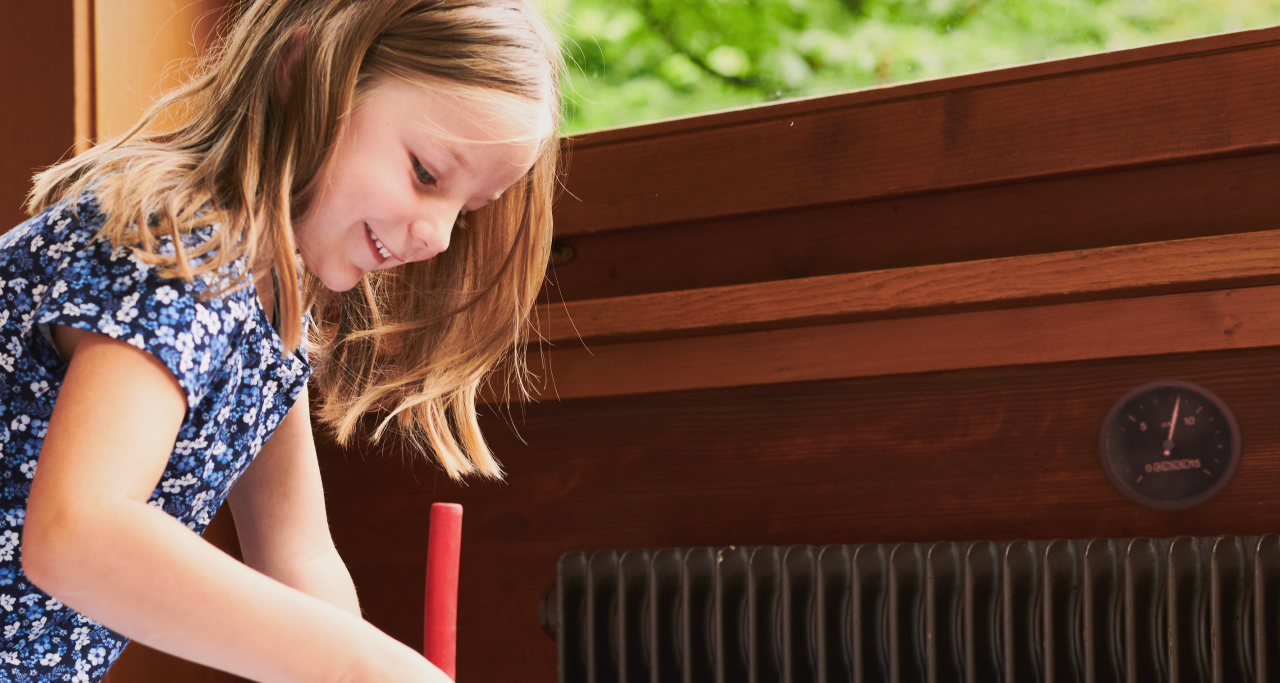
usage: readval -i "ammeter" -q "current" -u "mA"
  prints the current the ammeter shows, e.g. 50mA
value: 8.5mA
